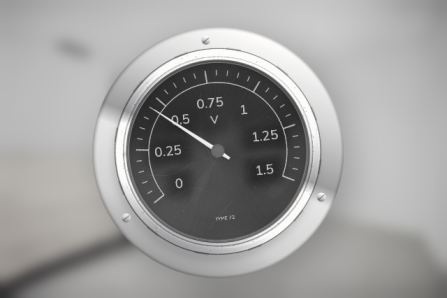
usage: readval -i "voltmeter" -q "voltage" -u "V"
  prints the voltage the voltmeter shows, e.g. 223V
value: 0.45V
